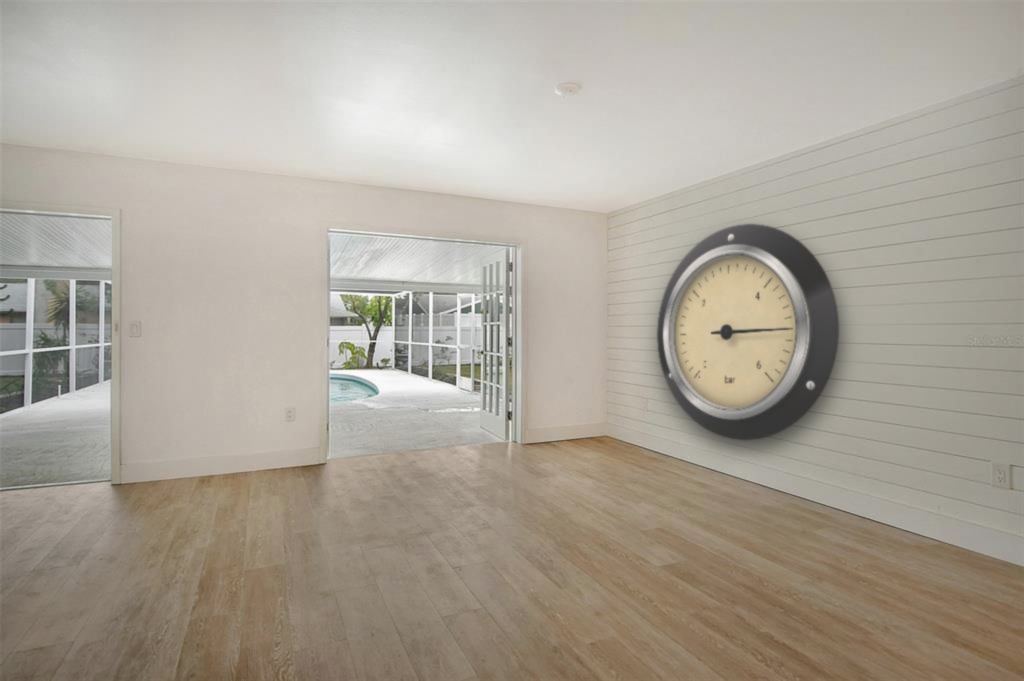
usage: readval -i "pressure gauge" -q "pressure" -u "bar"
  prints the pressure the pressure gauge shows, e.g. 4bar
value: 5bar
